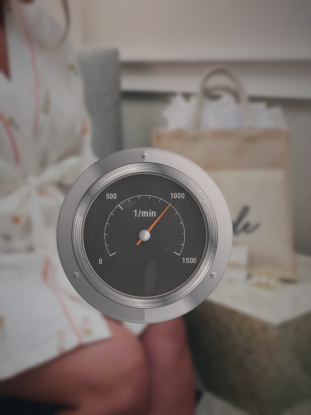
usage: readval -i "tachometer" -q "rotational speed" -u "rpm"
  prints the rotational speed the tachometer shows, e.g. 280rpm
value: 1000rpm
